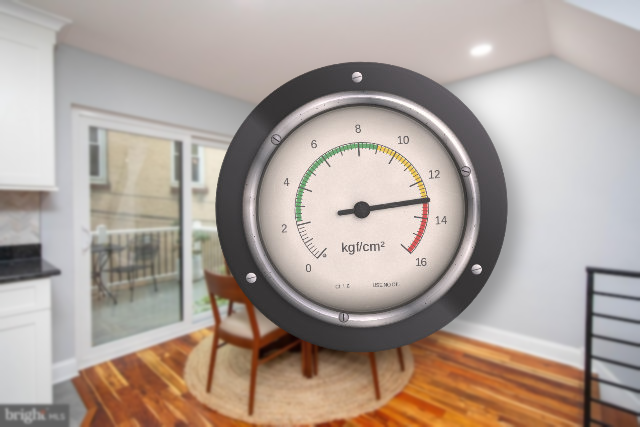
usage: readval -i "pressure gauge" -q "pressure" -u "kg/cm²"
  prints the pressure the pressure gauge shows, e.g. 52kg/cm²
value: 13kg/cm²
